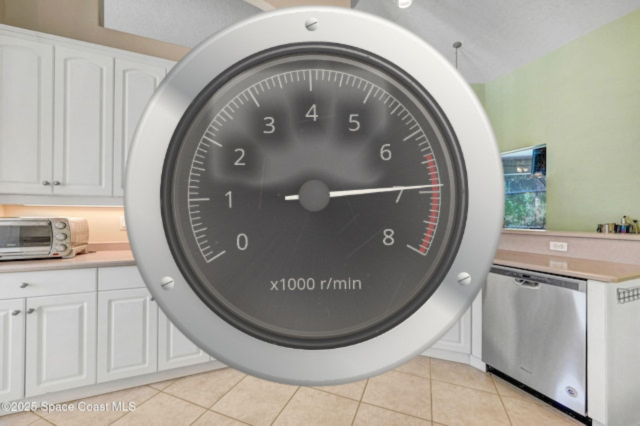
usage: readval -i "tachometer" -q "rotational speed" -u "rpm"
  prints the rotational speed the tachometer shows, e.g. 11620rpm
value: 6900rpm
